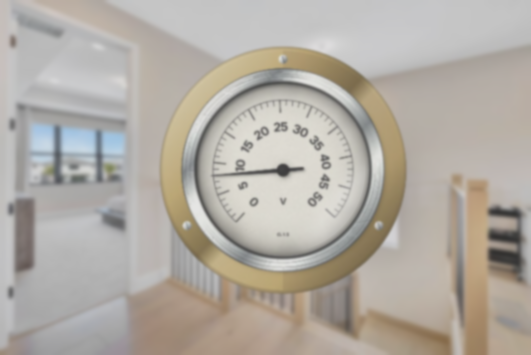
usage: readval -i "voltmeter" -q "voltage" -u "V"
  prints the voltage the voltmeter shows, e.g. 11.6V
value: 8V
